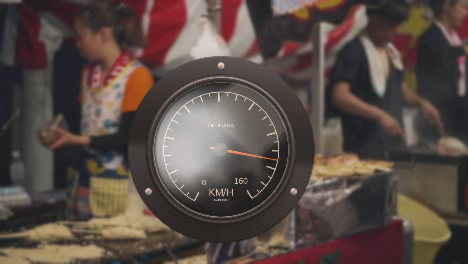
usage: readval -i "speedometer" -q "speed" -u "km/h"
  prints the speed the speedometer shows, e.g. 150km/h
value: 135km/h
